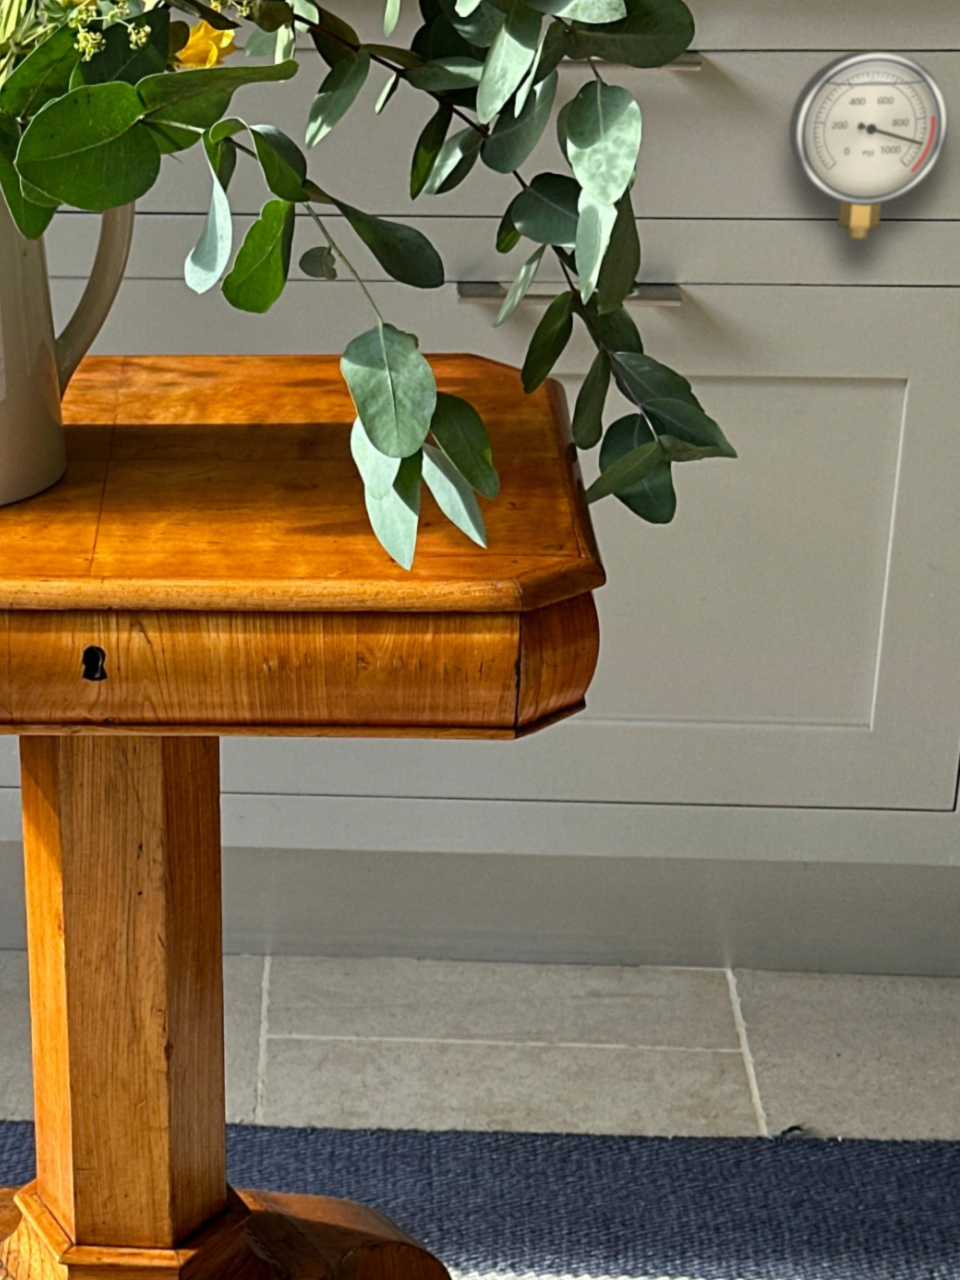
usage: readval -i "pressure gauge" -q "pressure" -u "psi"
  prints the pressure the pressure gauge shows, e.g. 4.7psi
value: 900psi
